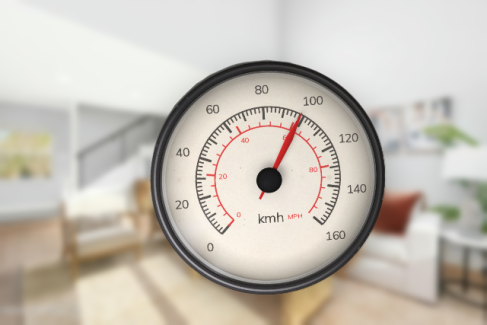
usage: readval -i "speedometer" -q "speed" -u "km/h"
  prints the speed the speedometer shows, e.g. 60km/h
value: 98km/h
